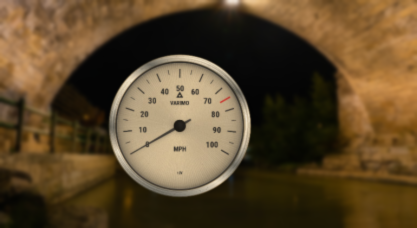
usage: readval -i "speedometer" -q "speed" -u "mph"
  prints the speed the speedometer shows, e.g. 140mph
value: 0mph
